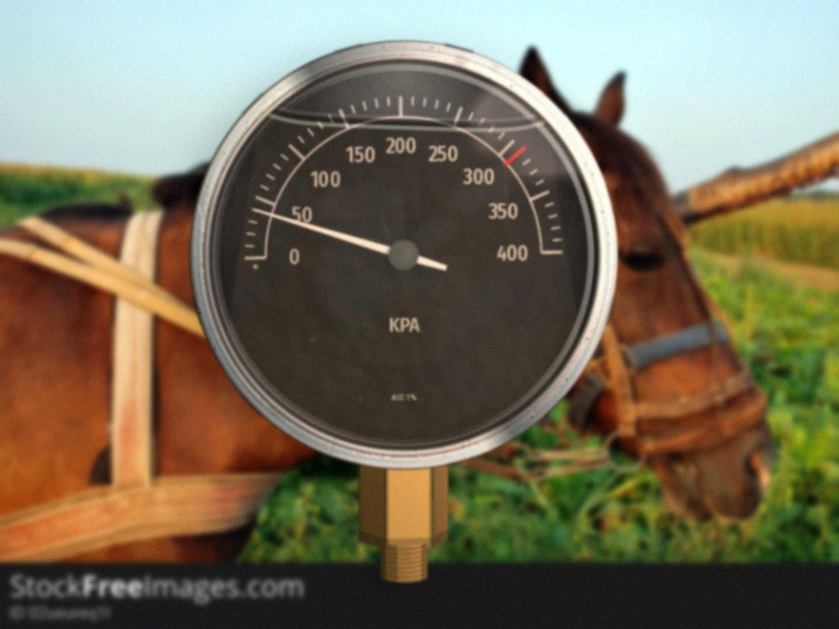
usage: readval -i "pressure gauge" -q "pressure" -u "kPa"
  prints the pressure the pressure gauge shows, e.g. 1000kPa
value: 40kPa
